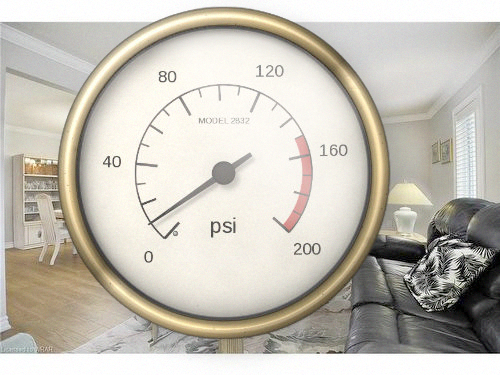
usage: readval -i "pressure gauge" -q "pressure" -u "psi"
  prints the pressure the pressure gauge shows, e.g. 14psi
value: 10psi
